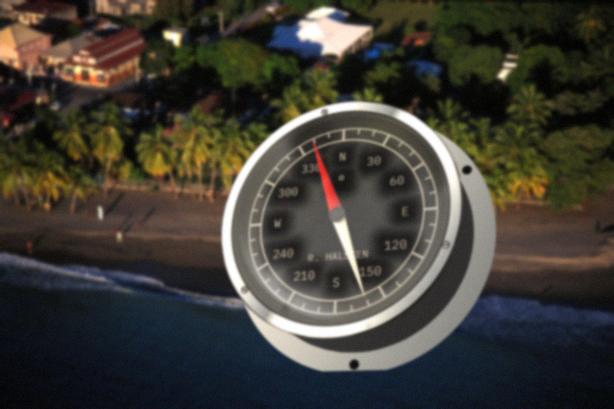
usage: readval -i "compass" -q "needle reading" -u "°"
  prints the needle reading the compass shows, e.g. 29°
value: 340°
